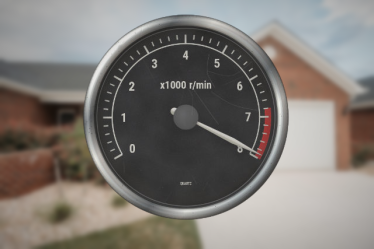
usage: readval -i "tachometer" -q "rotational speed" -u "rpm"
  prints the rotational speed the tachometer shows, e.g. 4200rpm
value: 7900rpm
